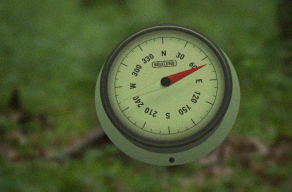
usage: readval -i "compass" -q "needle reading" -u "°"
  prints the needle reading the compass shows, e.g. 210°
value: 70°
